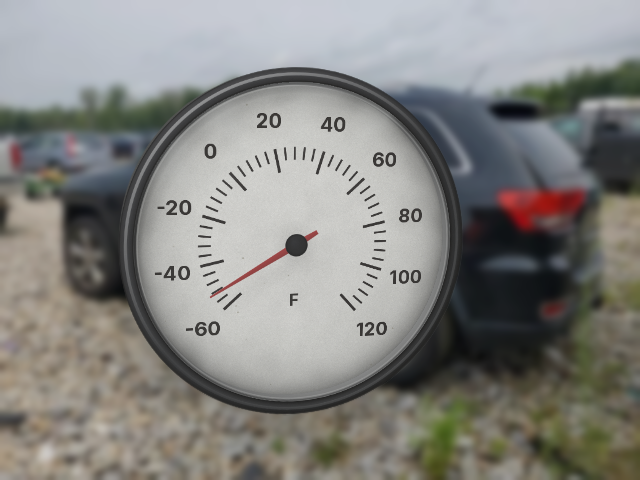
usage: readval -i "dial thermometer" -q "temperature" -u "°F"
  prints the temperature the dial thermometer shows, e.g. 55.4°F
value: -52°F
